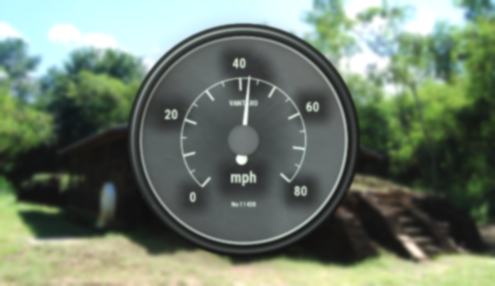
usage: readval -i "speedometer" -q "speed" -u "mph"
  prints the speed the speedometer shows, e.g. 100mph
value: 42.5mph
